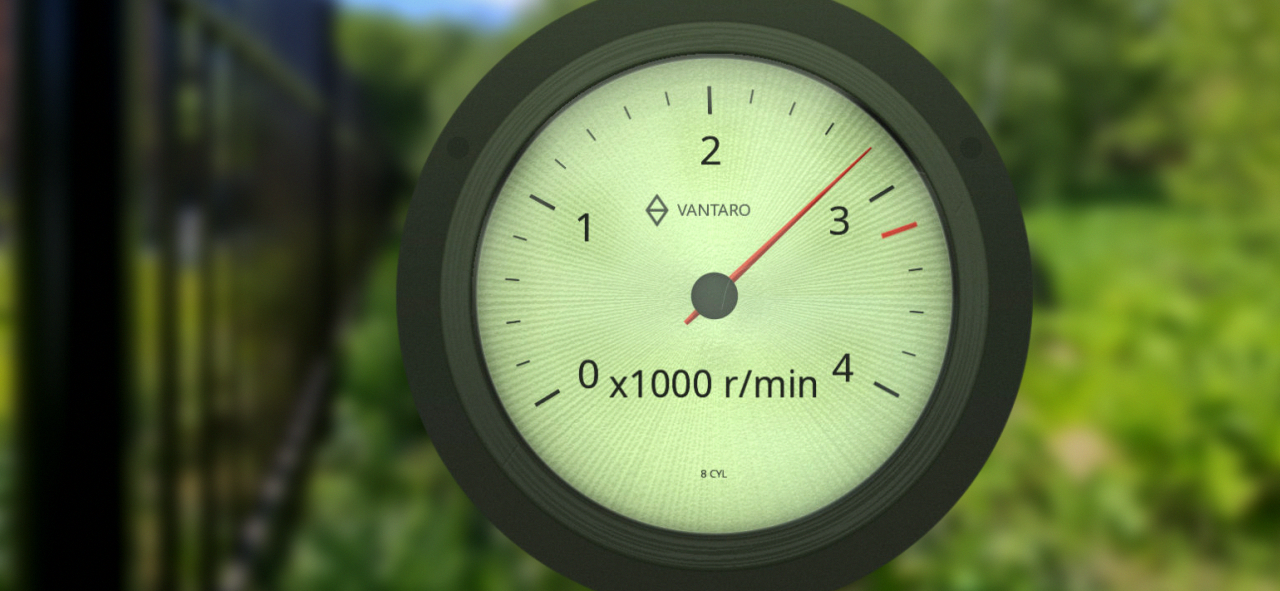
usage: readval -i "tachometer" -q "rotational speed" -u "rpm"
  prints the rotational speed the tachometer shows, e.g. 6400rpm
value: 2800rpm
